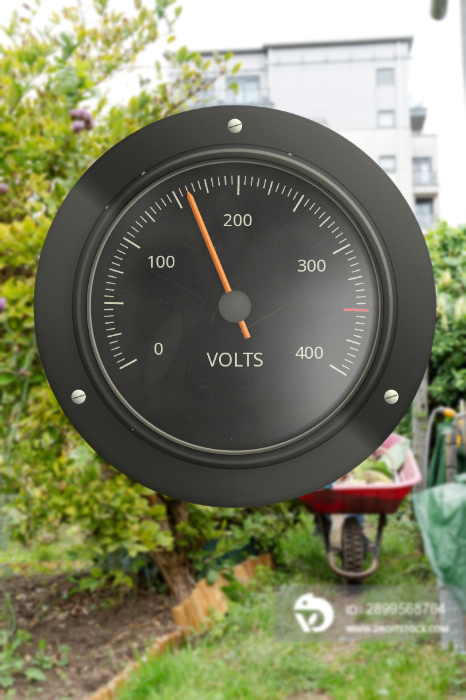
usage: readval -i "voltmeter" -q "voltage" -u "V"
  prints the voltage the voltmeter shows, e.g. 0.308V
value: 160V
